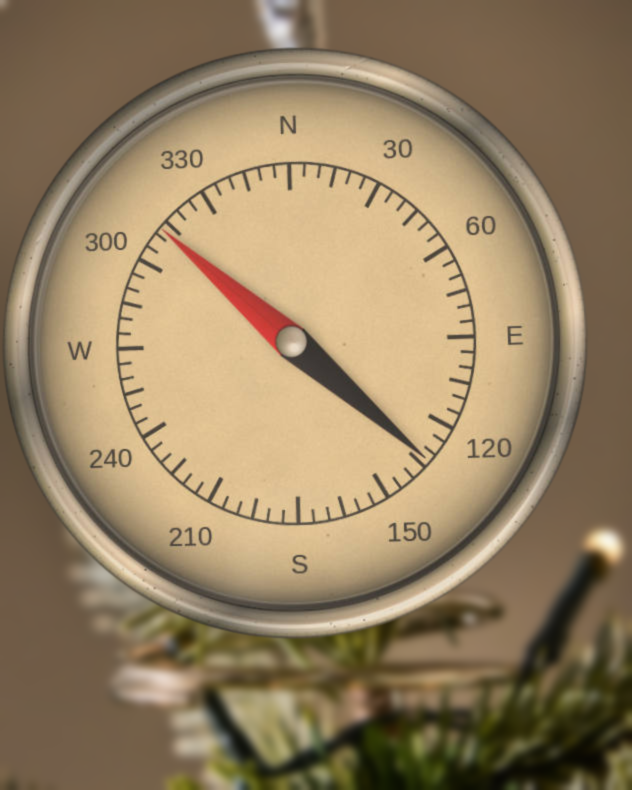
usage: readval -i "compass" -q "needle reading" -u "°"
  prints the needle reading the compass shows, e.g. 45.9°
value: 312.5°
